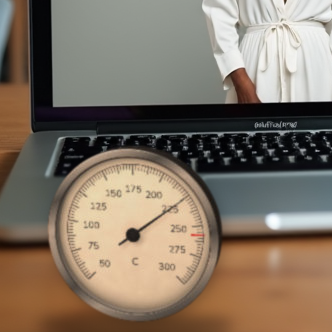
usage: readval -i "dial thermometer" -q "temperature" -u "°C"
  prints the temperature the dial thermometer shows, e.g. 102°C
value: 225°C
